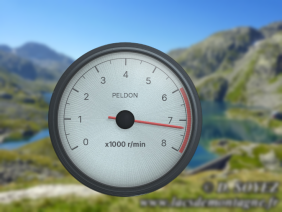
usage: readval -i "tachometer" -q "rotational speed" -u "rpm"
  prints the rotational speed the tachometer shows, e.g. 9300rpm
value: 7250rpm
